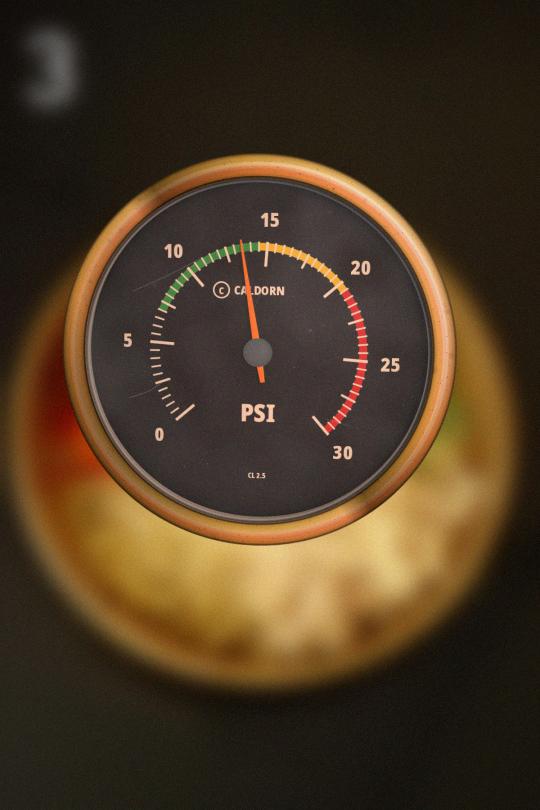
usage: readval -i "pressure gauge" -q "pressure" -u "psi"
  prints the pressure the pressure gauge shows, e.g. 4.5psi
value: 13.5psi
